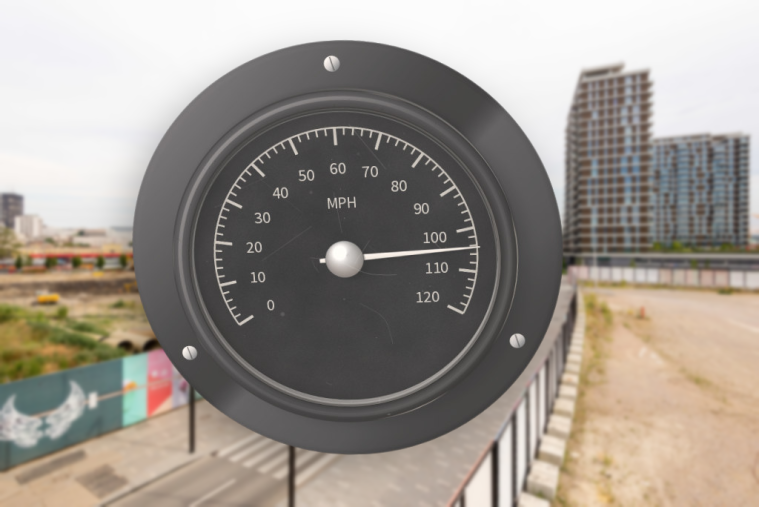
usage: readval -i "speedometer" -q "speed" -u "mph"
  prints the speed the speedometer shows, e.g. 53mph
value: 104mph
